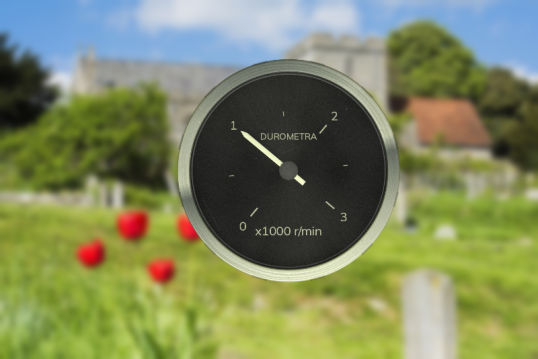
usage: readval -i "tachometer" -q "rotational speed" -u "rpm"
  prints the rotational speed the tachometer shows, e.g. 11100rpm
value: 1000rpm
